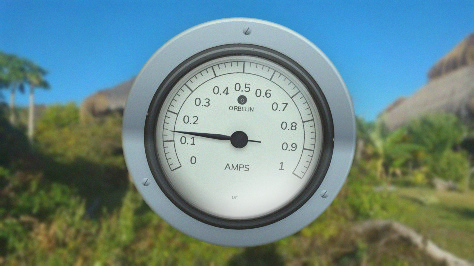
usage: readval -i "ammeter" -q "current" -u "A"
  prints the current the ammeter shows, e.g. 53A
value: 0.14A
